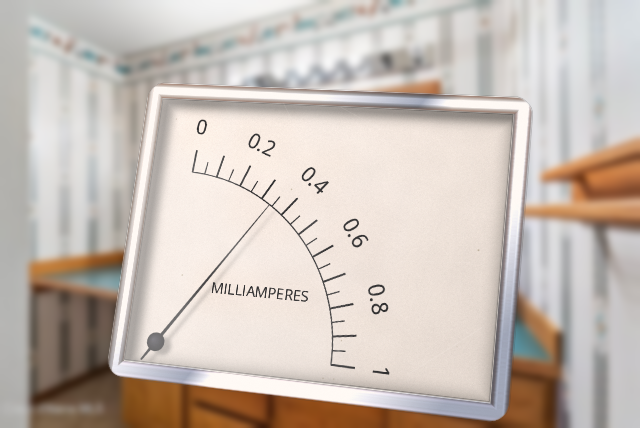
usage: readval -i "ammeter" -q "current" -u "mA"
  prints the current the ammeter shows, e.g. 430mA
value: 0.35mA
